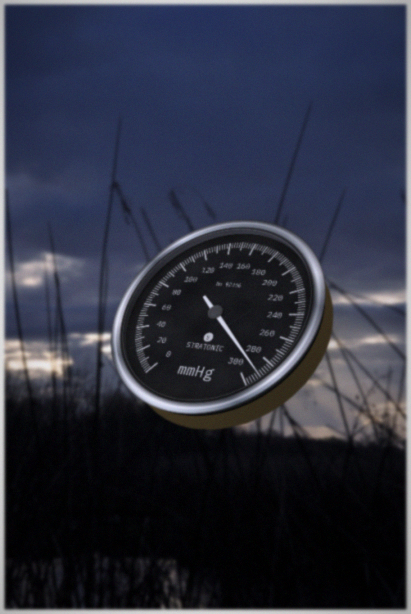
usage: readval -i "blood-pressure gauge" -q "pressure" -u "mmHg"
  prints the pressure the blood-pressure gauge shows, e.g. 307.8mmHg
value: 290mmHg
